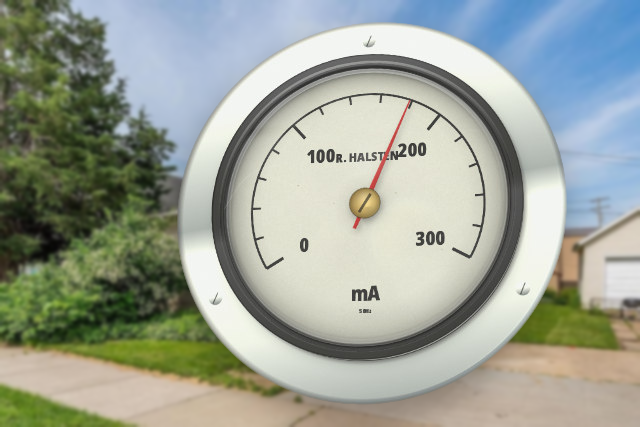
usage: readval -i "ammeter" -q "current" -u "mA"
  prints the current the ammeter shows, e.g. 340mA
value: 180mA
